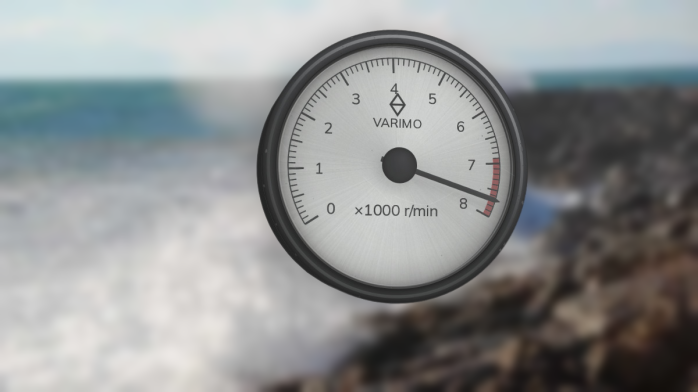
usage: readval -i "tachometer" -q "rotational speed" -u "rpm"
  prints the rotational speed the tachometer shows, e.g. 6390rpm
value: 7700rpm
